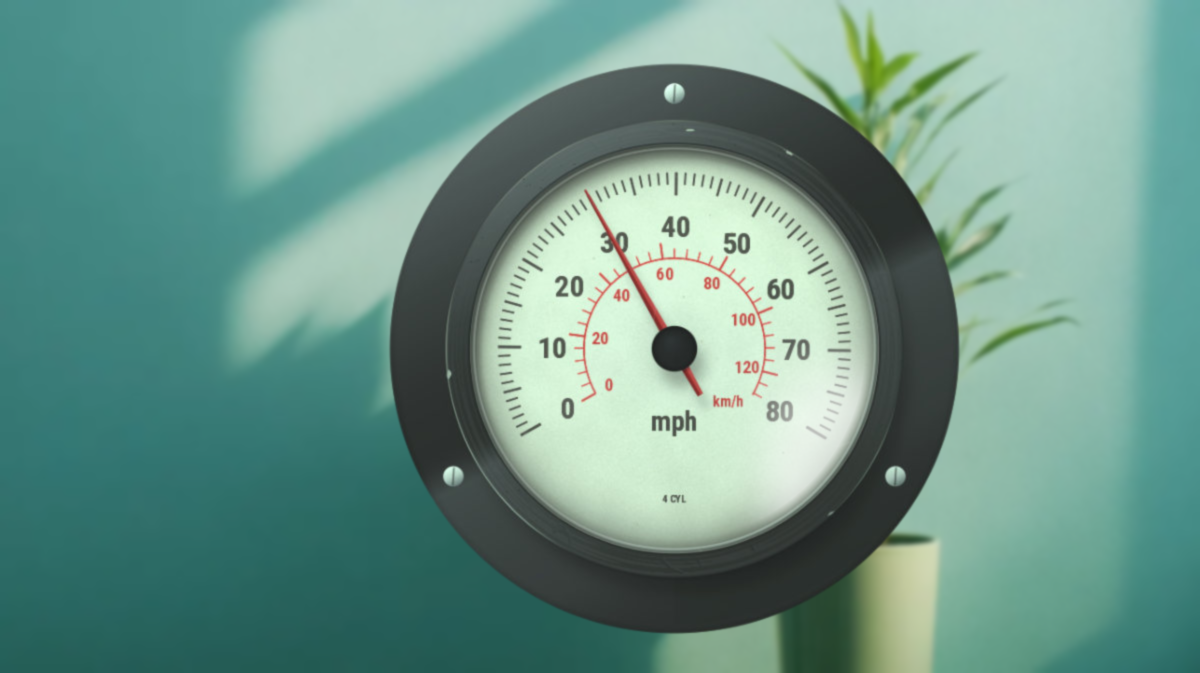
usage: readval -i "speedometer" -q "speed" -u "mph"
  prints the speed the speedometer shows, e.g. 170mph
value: 30mph
